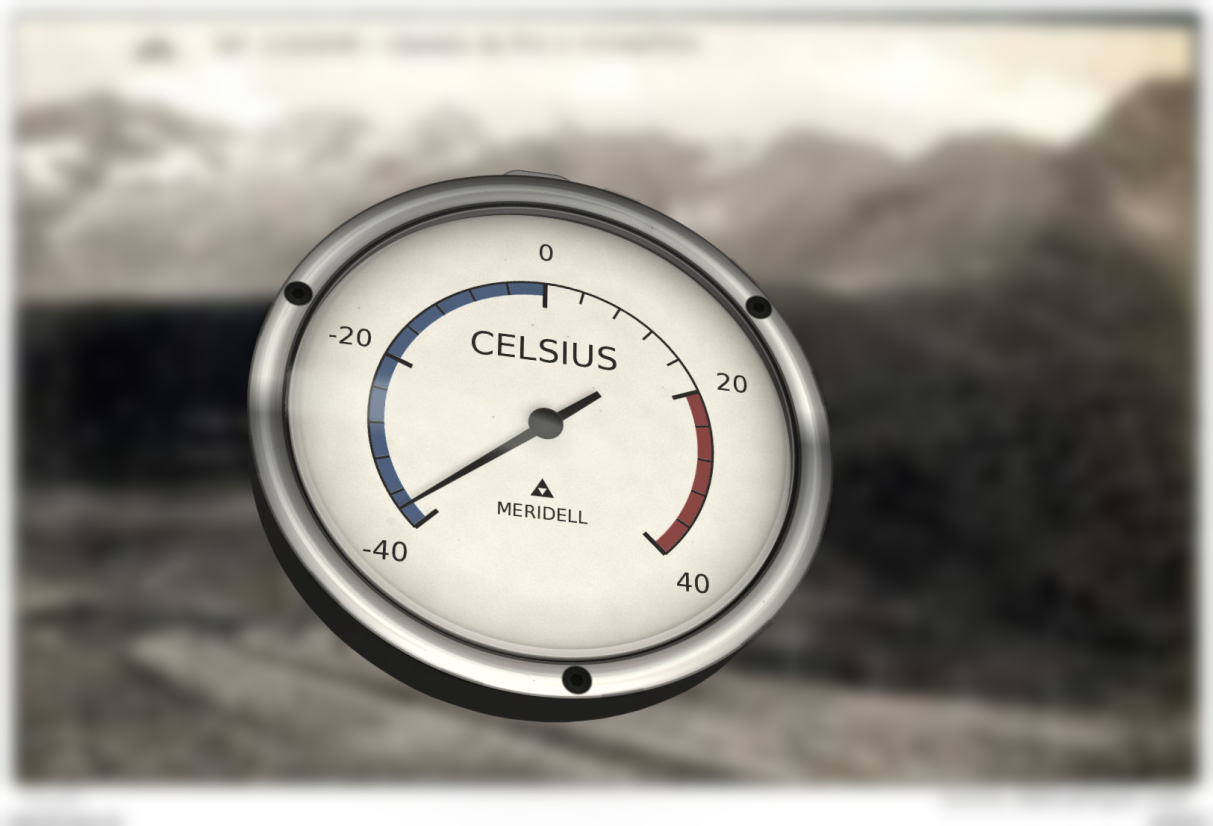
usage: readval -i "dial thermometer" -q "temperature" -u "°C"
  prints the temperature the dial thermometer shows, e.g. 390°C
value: -38°C
